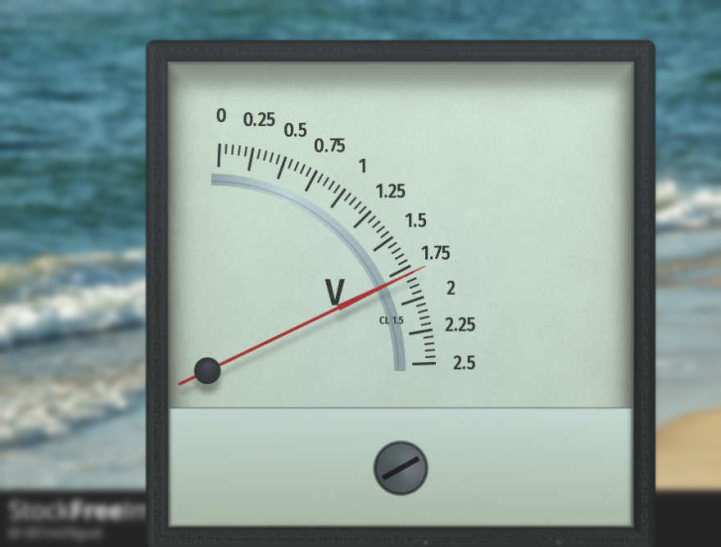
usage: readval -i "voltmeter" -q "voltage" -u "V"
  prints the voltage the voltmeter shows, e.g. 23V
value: 1.8V
